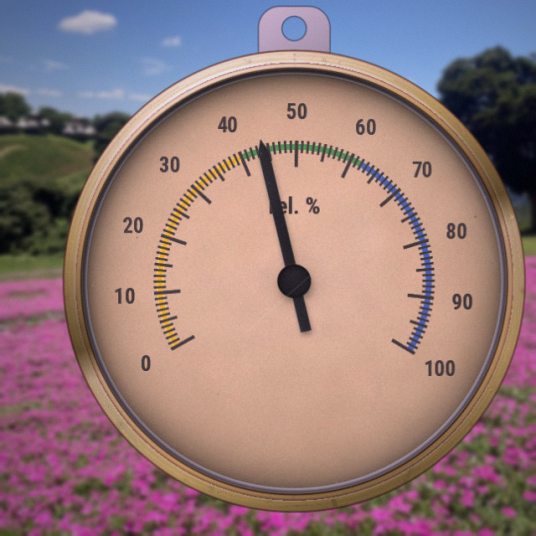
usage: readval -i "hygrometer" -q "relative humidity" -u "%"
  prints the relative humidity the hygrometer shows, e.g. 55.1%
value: 44%
